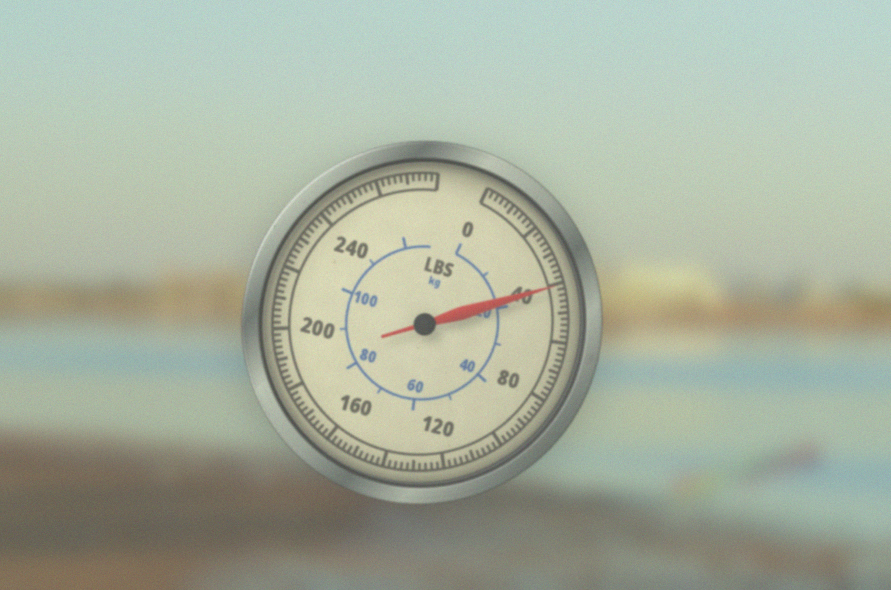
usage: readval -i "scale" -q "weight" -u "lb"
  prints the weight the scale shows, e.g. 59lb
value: 40lb
